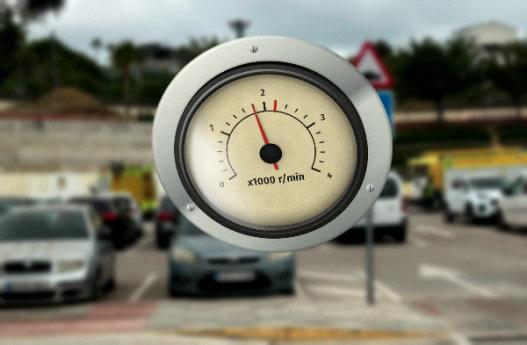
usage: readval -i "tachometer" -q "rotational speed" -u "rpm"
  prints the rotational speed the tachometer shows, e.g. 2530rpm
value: 1800rpm
